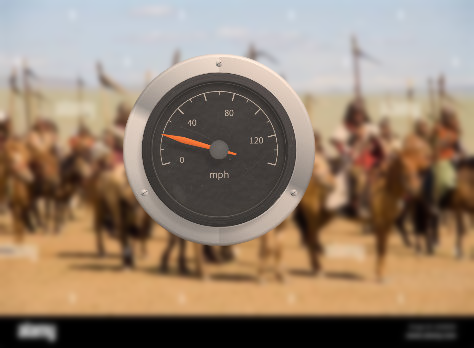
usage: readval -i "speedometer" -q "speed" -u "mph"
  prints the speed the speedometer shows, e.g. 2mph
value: 20mph
